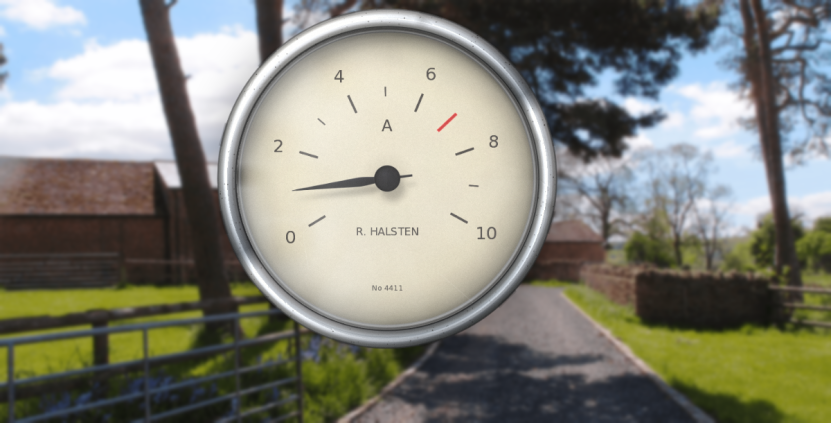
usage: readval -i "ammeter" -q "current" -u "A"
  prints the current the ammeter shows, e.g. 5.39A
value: 1A
